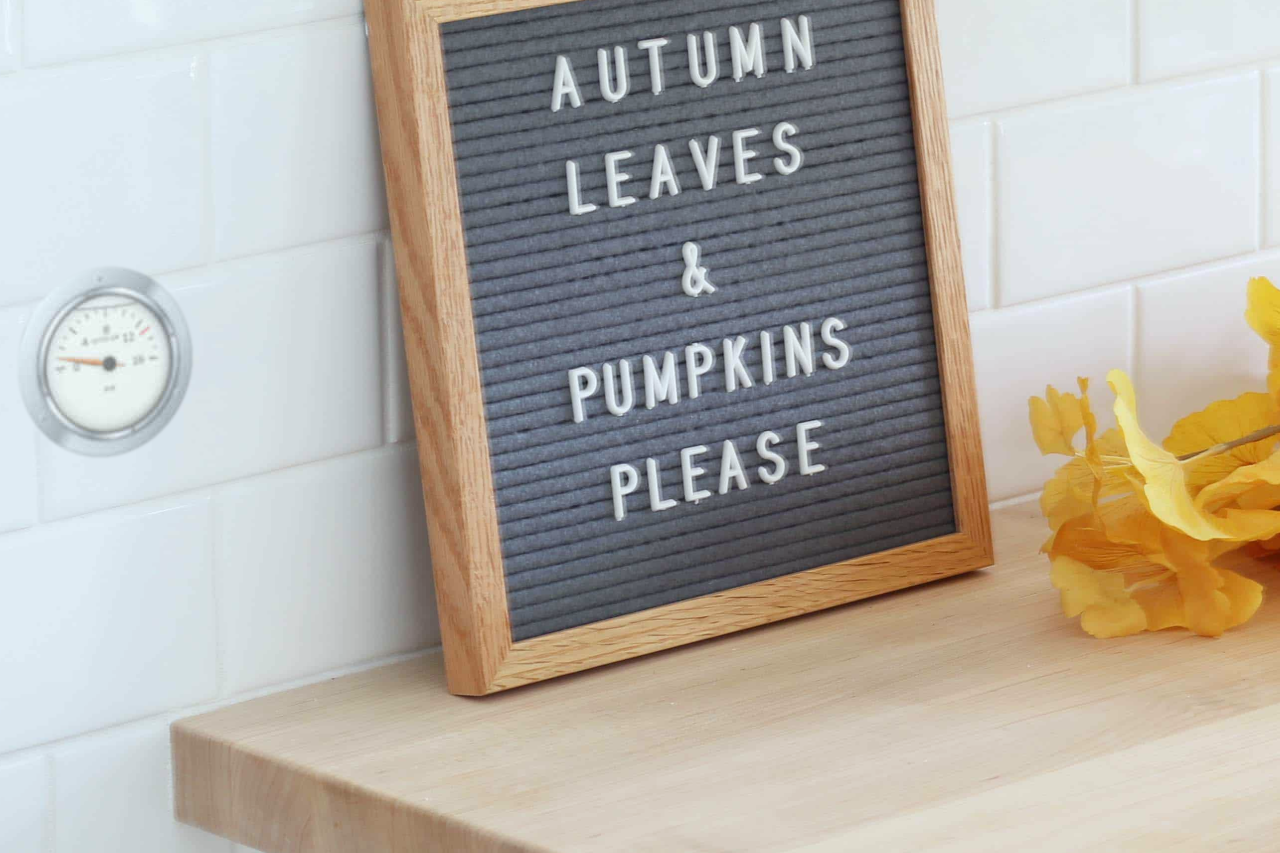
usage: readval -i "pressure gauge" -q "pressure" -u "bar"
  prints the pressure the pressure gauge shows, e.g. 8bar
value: 1bar
